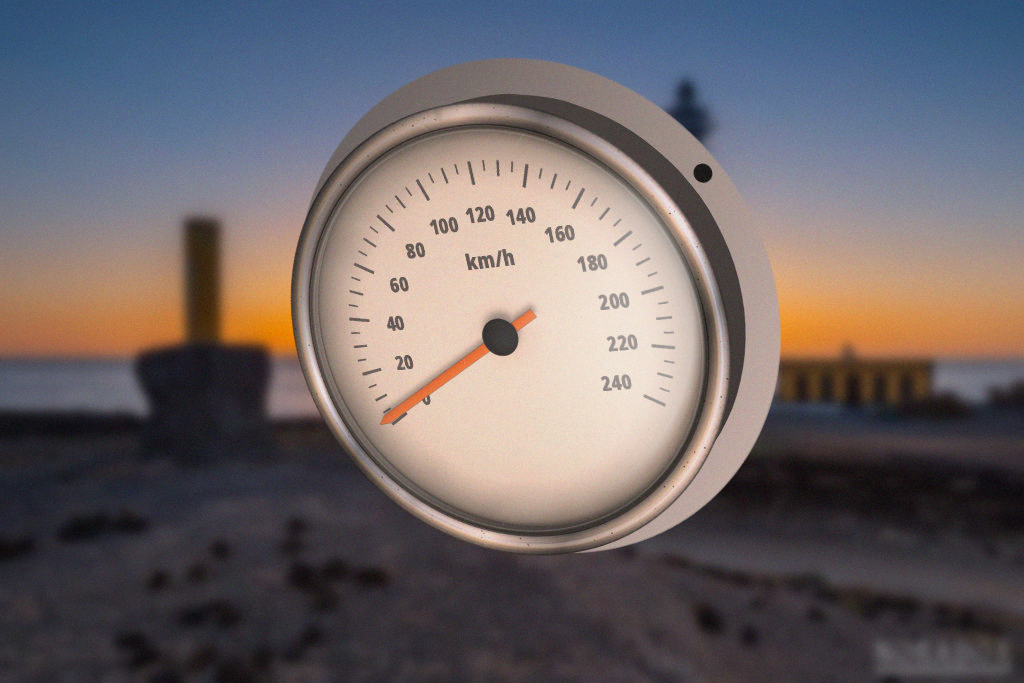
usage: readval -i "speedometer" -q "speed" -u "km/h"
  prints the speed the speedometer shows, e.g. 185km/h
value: 2.5km/h
